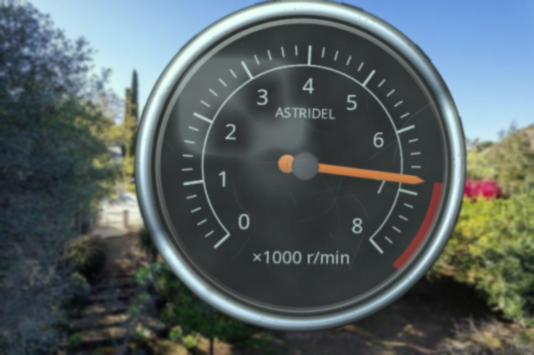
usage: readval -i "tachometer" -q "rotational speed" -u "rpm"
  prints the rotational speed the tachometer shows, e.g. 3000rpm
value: 6800rpm
